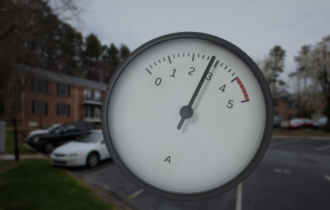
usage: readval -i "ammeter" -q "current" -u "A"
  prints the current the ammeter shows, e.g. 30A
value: 2.8A
